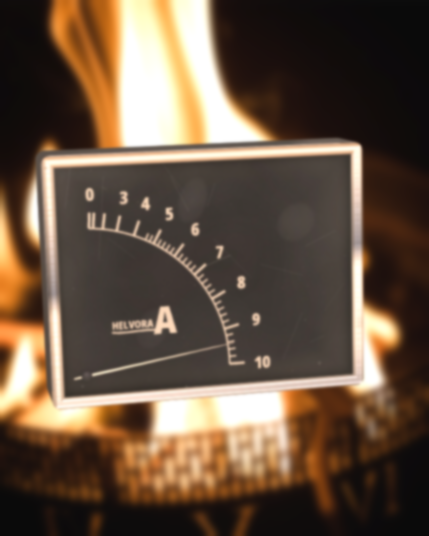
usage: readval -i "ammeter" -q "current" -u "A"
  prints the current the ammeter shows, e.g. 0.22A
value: 9.4A
